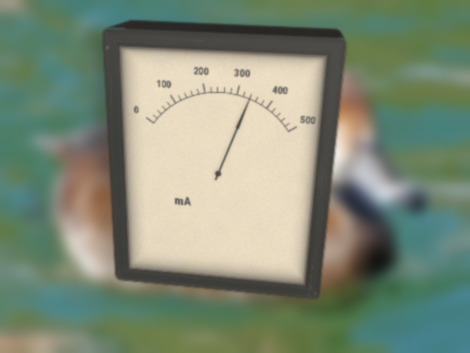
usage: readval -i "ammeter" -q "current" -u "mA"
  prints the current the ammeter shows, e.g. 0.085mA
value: 340mA
